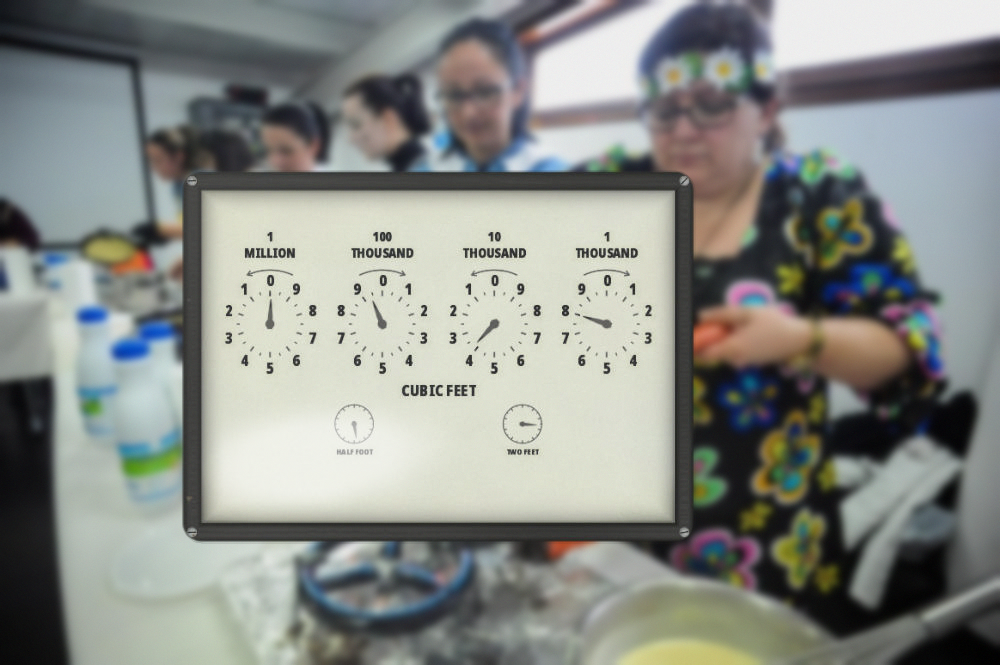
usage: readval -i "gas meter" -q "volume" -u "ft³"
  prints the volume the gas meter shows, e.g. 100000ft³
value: 993800ft³
